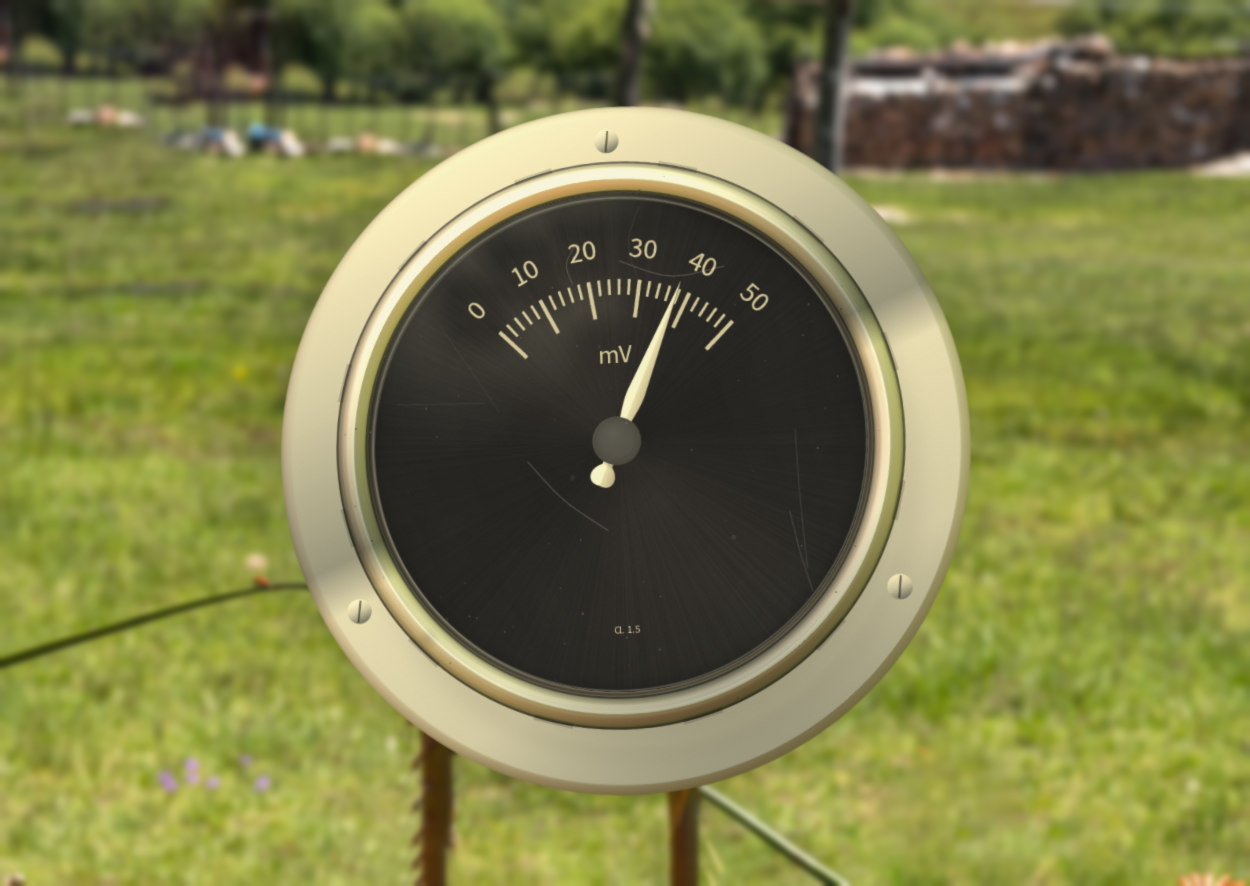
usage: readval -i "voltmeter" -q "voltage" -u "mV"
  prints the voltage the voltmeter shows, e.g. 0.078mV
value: 38mV
